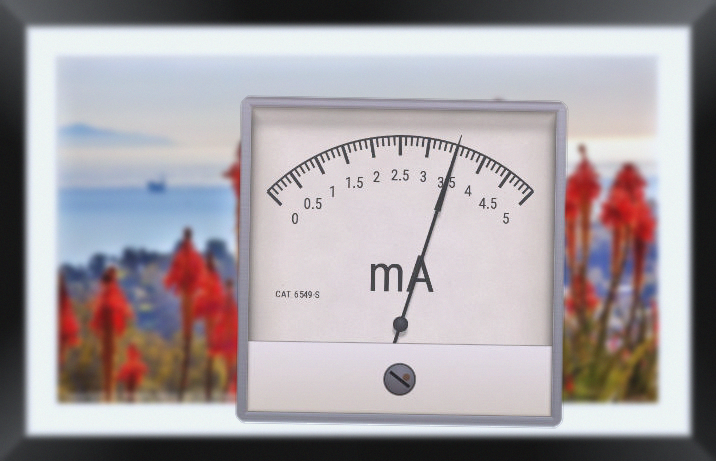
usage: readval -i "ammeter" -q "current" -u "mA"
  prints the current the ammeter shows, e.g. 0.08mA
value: 3.5mA
